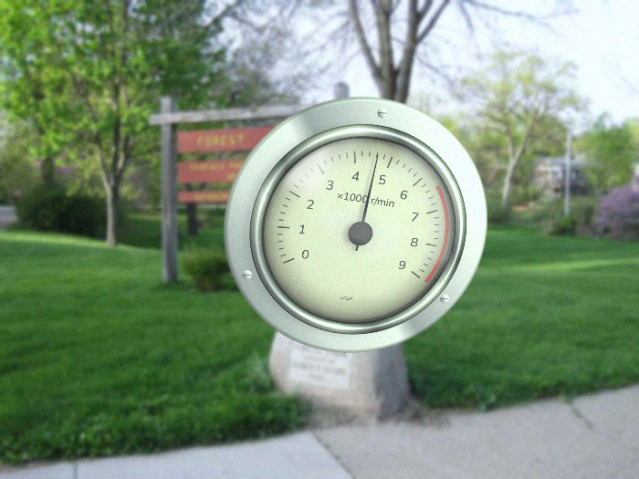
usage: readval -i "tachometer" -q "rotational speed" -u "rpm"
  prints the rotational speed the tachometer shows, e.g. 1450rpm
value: 4600rpm
